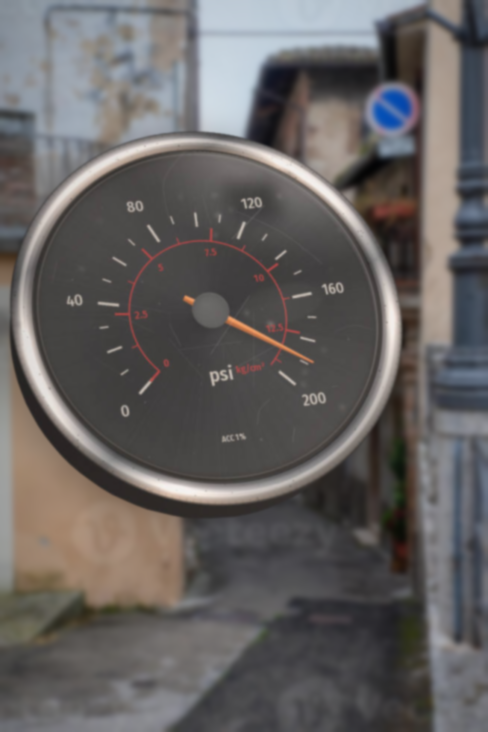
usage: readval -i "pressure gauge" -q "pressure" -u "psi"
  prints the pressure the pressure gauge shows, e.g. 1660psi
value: 190psi
